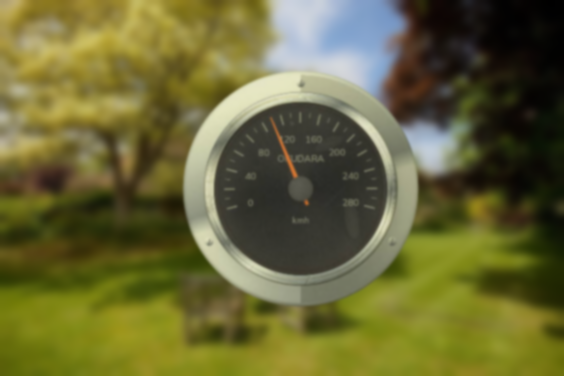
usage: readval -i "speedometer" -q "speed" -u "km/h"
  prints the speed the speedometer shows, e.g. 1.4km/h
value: 110km/h
